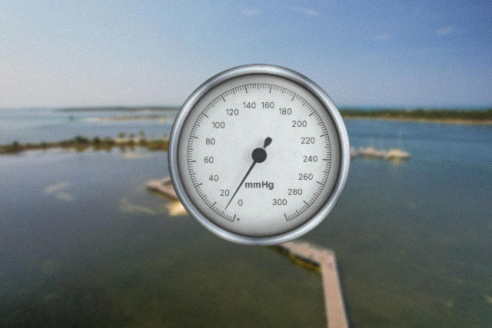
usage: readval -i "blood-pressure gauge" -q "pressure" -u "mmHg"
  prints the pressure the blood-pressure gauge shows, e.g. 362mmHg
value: 10mmHg
